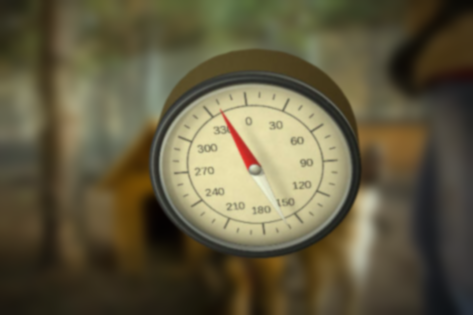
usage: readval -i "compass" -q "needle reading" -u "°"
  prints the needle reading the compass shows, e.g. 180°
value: 340°
